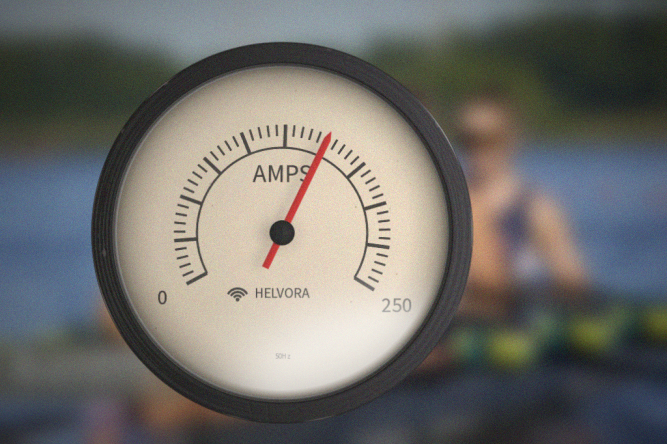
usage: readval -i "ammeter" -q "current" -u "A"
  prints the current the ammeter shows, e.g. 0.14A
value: 150A
